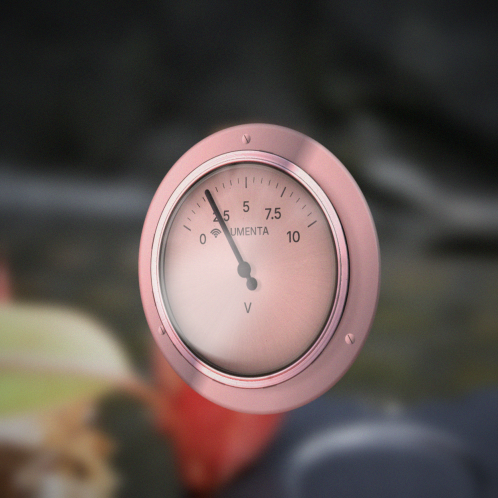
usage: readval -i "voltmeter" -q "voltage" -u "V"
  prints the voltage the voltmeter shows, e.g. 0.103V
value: 2.5V
